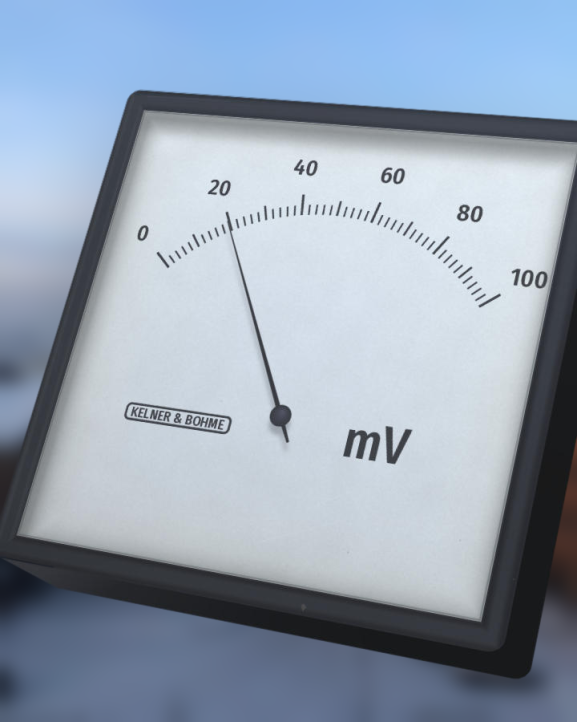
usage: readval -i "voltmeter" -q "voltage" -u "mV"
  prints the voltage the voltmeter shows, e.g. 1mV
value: 20mV
